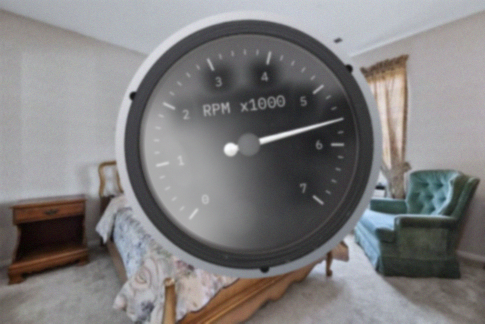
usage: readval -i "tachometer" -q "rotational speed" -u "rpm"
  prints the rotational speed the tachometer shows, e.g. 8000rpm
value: 5600rpm
